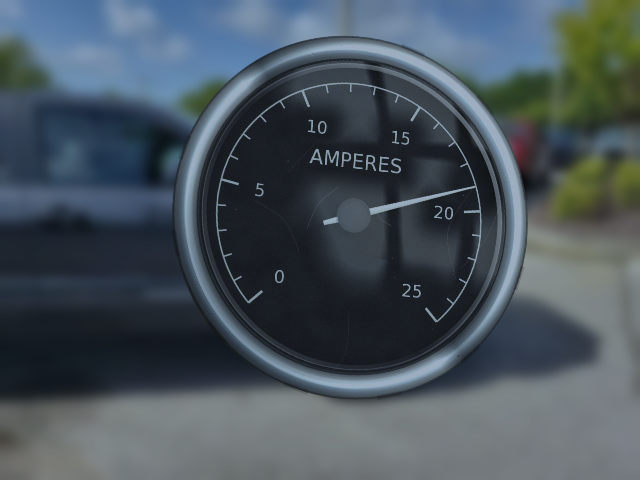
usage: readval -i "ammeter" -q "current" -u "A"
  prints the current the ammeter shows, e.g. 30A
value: 19A
